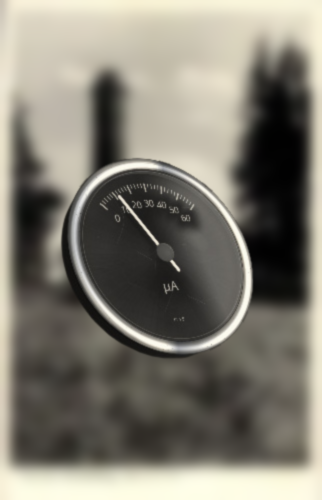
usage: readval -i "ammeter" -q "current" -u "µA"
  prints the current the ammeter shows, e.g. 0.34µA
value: 10µA
